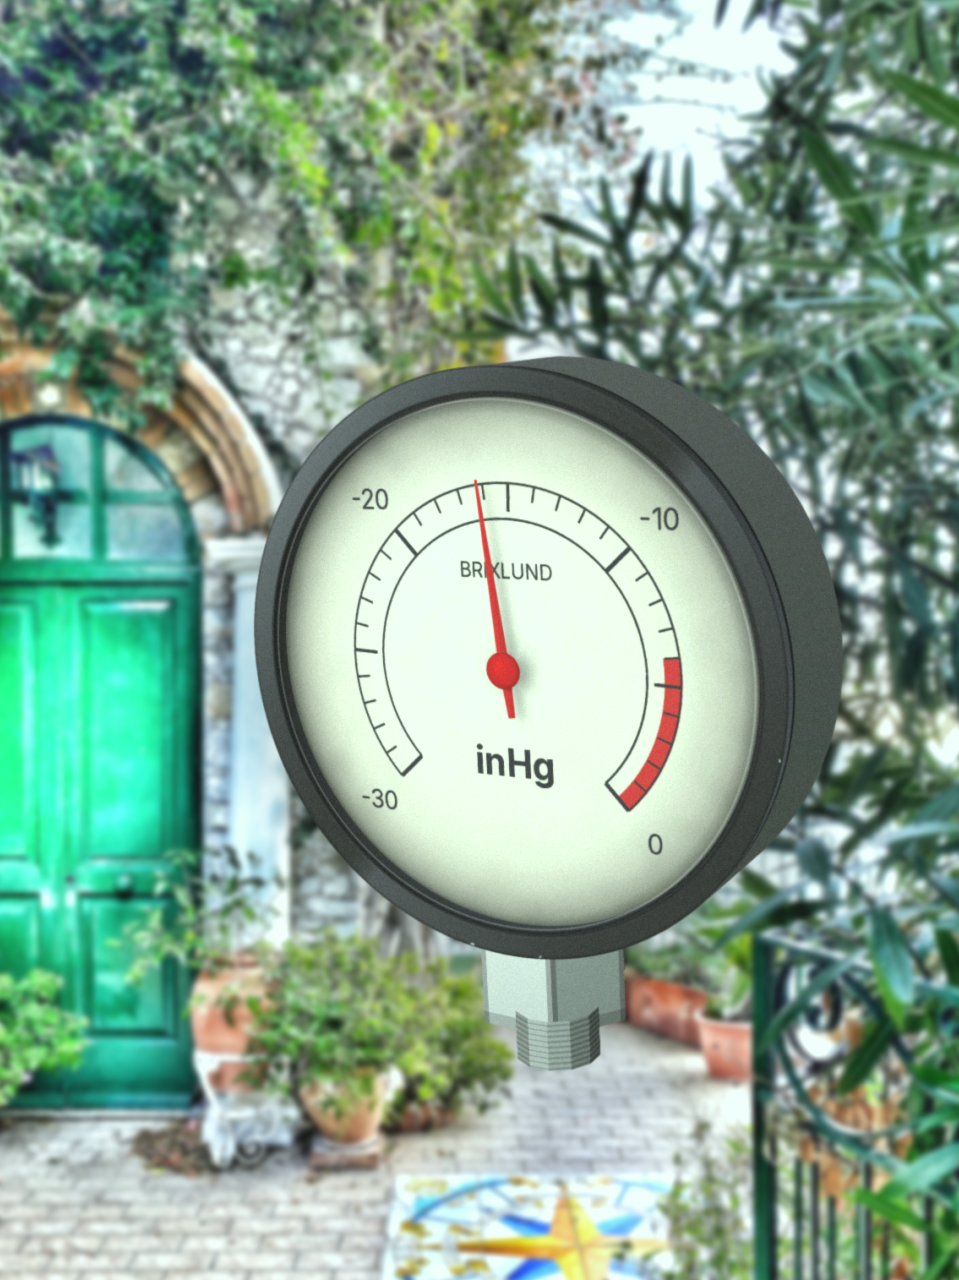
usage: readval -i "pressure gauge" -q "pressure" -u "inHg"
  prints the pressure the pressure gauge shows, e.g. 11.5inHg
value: -16inHg
